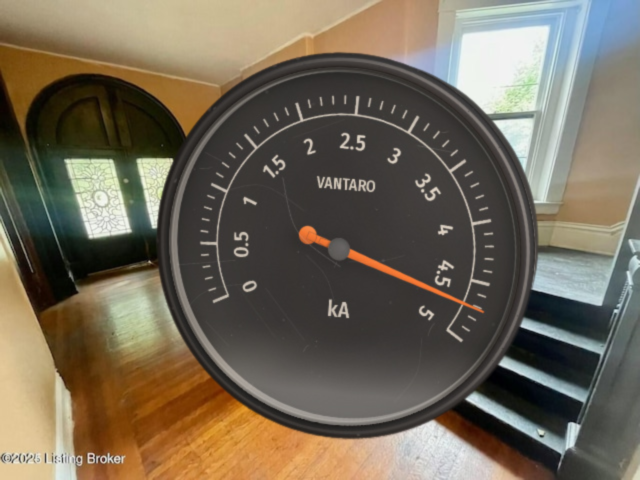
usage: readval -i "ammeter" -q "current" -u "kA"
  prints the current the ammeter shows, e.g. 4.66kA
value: 4.7kA
